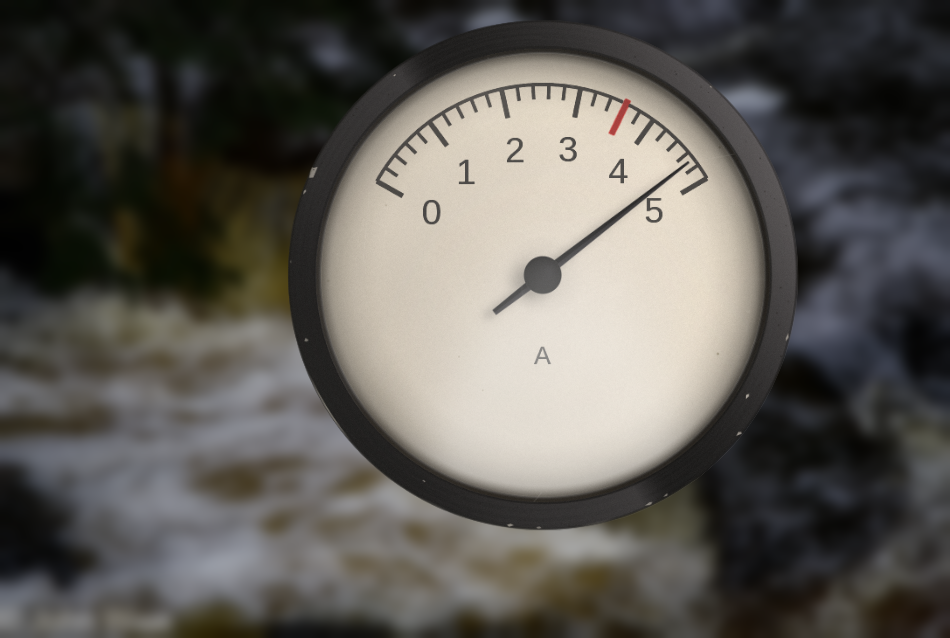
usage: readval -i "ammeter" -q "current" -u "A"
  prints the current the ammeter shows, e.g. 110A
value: 4.7A
